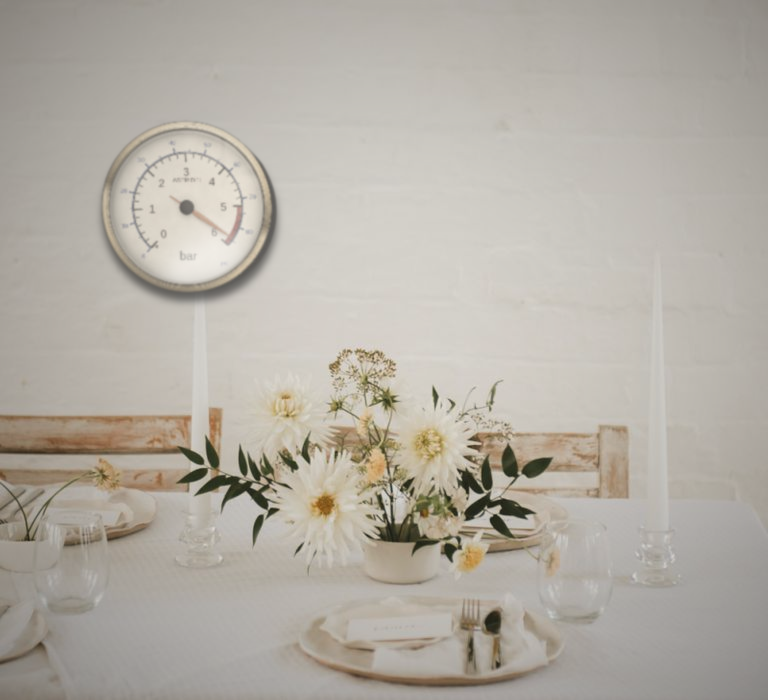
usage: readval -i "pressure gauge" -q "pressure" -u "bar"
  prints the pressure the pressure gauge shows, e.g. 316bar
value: 5.8bar
